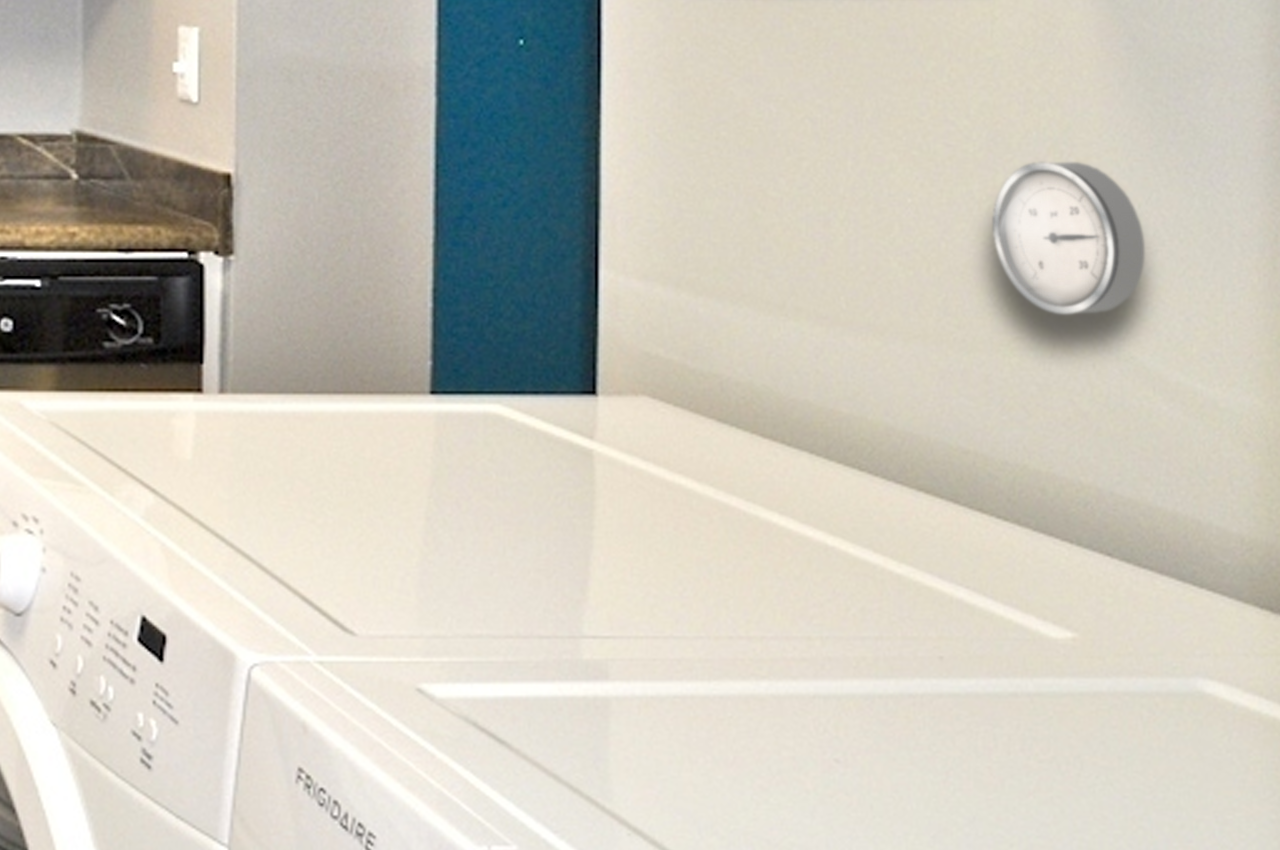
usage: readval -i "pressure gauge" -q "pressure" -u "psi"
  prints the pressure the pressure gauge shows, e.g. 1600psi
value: 25psi
